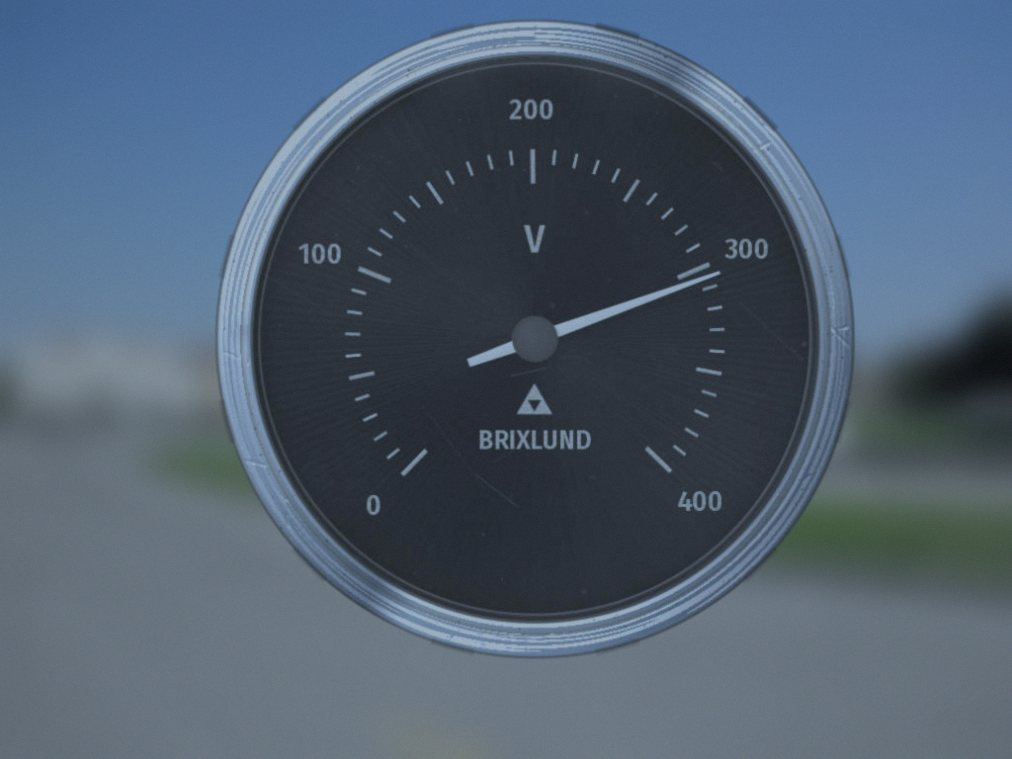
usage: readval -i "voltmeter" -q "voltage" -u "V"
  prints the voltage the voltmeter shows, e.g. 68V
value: 305V
